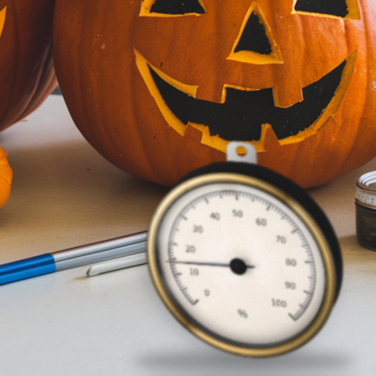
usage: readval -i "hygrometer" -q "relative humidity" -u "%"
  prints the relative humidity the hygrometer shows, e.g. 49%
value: 15%
